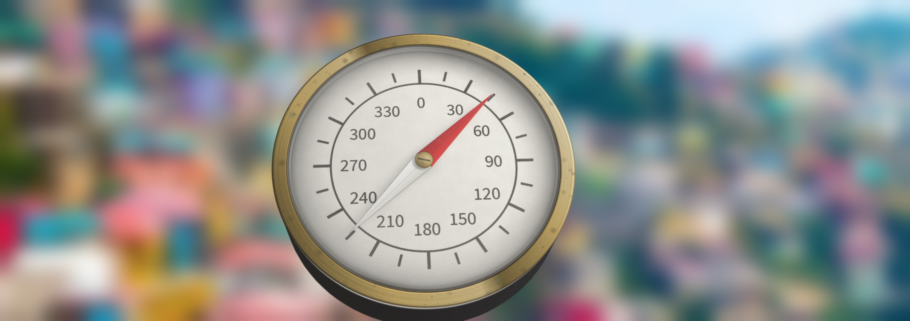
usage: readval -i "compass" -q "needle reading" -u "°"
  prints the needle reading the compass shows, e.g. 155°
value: 45°
